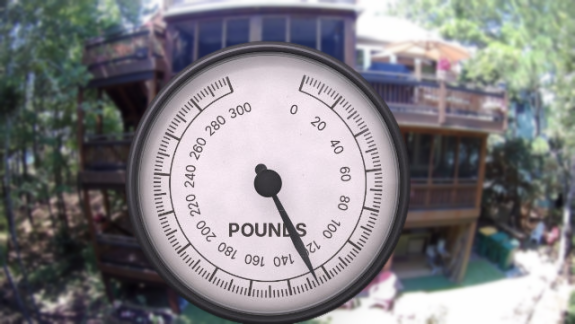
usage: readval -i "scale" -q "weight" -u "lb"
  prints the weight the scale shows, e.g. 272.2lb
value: 126lb
